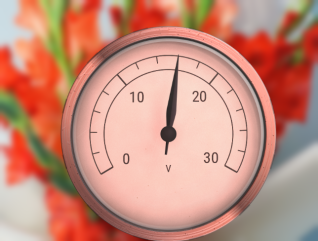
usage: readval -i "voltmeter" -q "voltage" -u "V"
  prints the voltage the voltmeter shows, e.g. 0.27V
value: 16V
